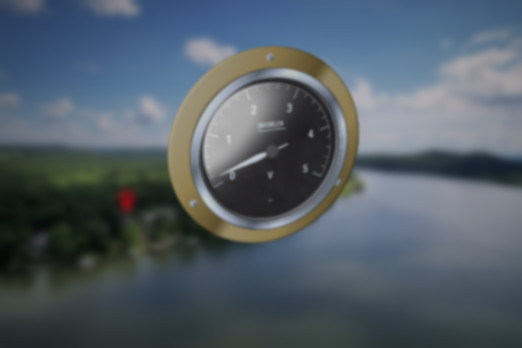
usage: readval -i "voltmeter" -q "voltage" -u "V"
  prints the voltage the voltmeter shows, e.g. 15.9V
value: 0.2V
